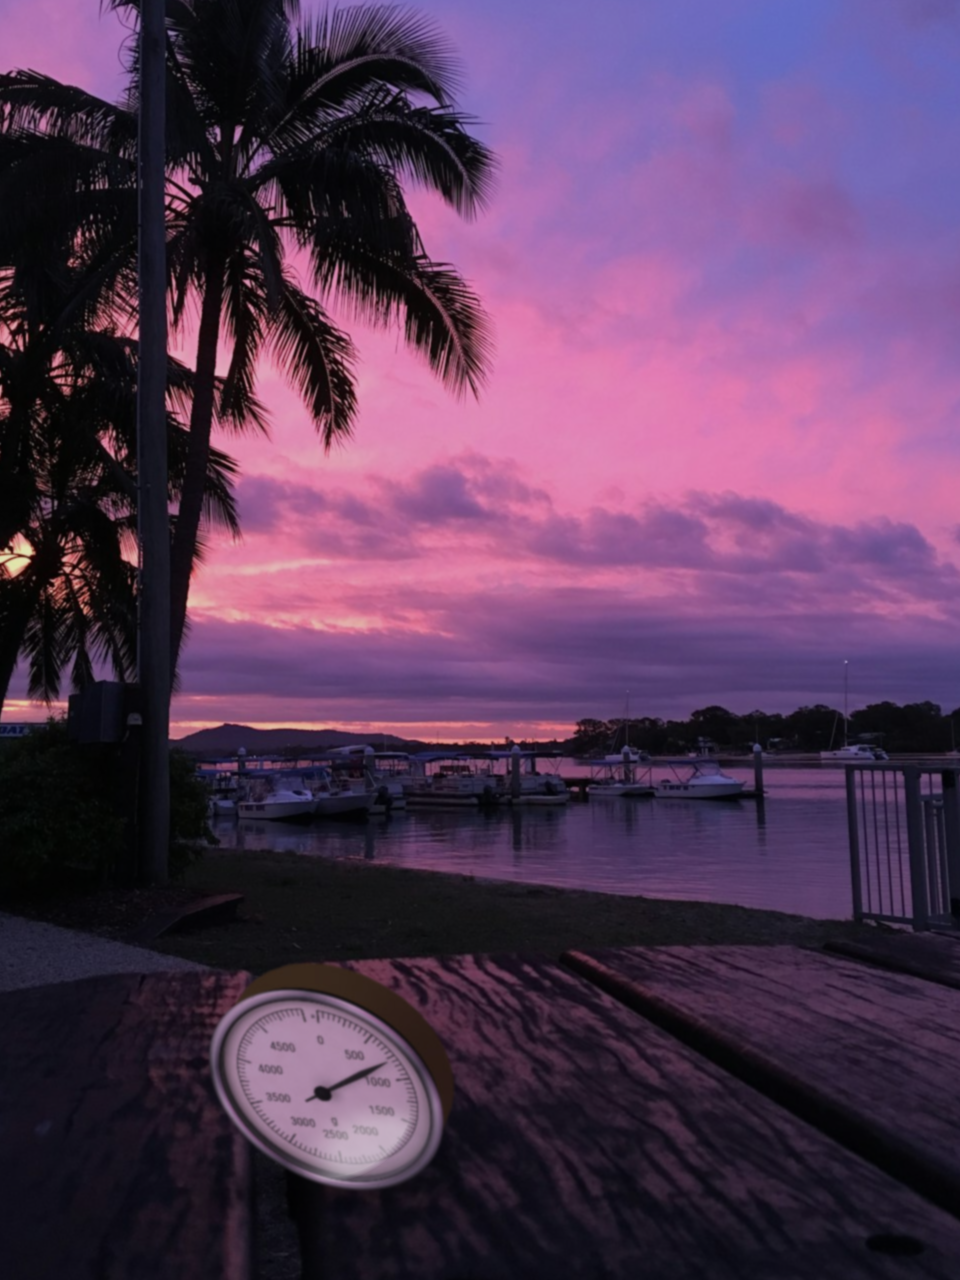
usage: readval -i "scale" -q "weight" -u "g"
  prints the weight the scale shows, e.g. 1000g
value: 750g
